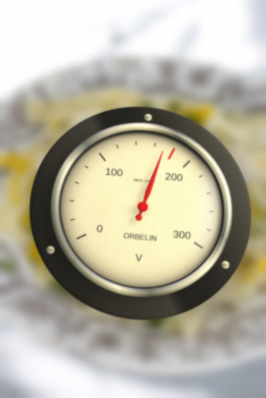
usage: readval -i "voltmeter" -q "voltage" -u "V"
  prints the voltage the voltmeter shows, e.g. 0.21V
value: 170V
